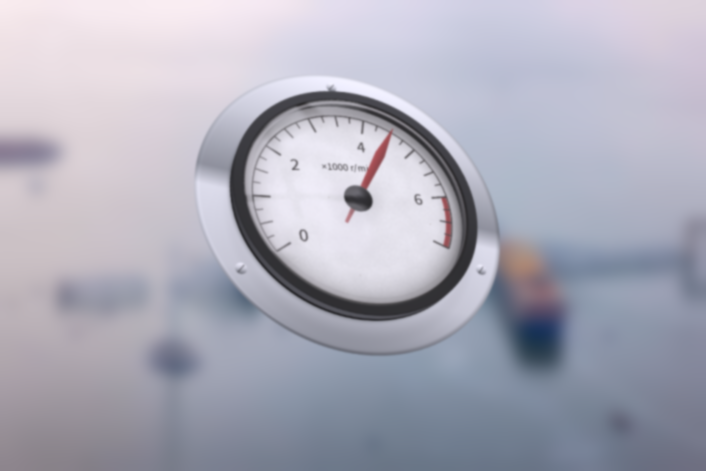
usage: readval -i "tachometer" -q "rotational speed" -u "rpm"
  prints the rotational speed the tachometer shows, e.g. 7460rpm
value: 4500rpm
